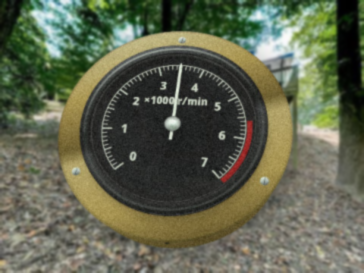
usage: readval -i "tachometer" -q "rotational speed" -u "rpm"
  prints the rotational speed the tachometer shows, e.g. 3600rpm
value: 3500rpm
